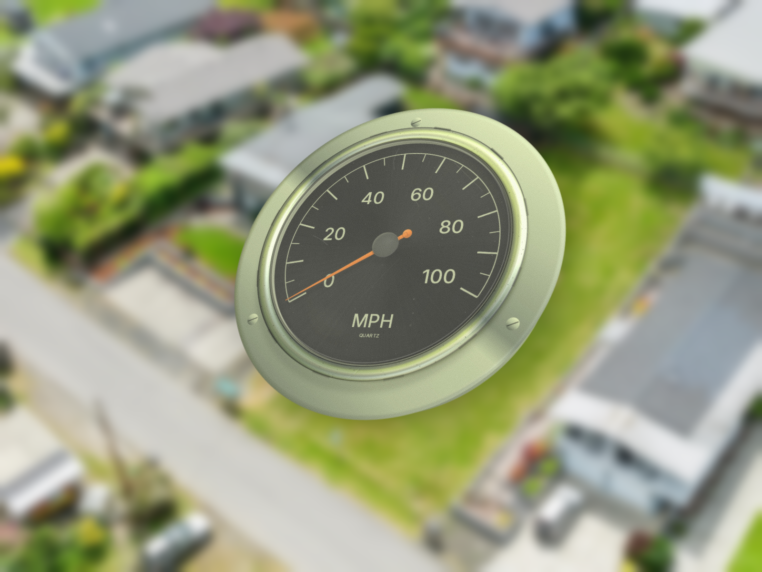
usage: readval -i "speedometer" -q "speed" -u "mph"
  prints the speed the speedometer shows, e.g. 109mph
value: 0mph
